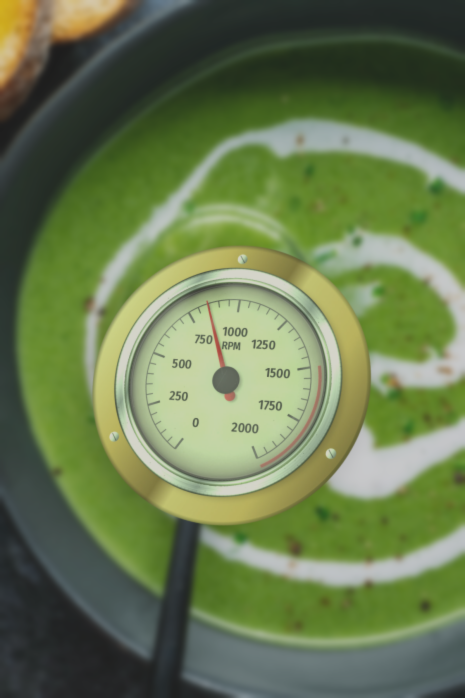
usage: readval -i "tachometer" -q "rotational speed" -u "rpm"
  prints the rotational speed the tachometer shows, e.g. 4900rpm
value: 850rpm
